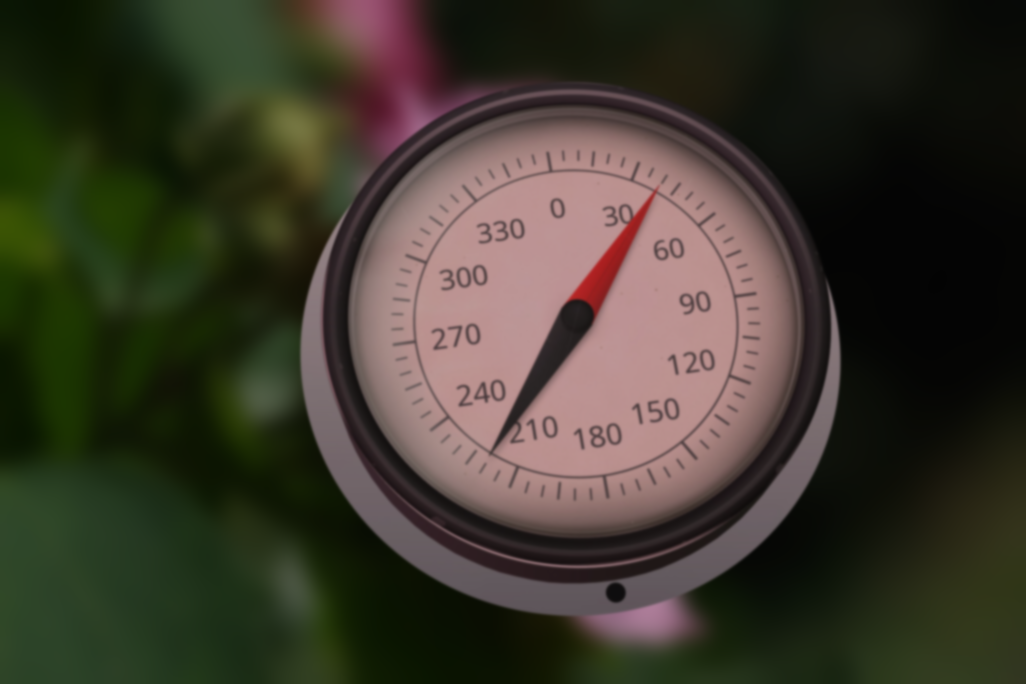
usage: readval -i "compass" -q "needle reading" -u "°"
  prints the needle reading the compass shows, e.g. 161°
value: 40°
